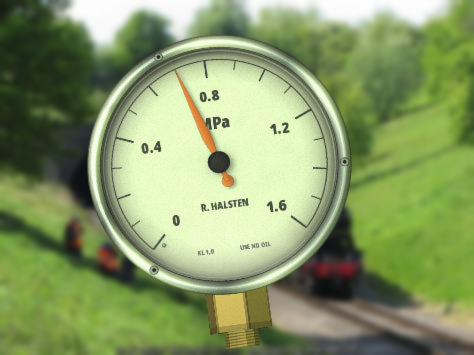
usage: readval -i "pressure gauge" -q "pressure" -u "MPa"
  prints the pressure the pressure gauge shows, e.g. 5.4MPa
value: 0.7MPa
